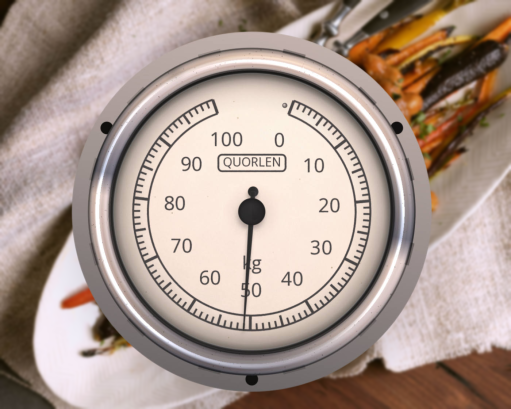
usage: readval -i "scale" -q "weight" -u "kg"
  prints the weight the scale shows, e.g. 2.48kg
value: 51kg
